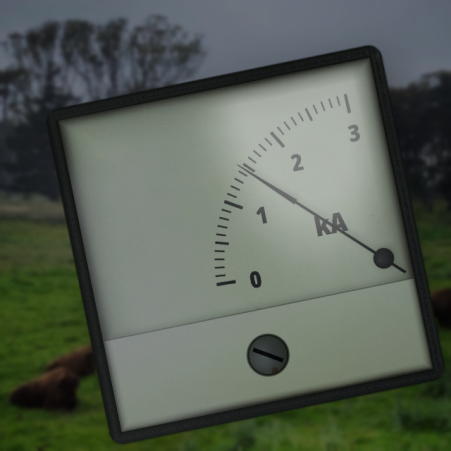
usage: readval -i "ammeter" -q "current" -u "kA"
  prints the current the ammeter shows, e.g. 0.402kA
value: 1.45kA
